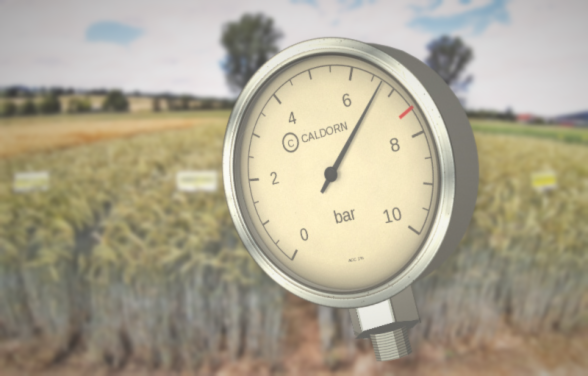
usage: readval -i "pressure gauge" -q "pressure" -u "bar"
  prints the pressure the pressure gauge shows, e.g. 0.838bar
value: 6.75bar
